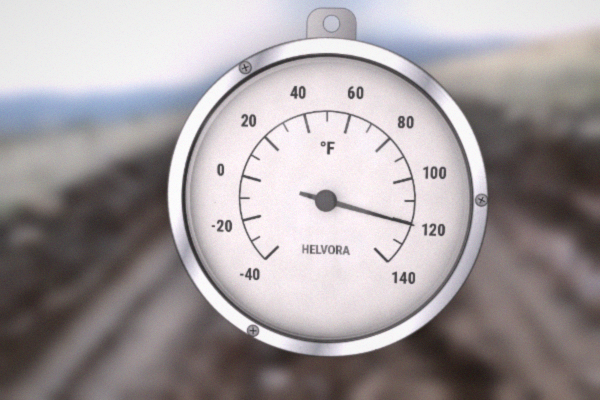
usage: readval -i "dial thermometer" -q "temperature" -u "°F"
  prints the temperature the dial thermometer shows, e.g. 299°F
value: 120°F
